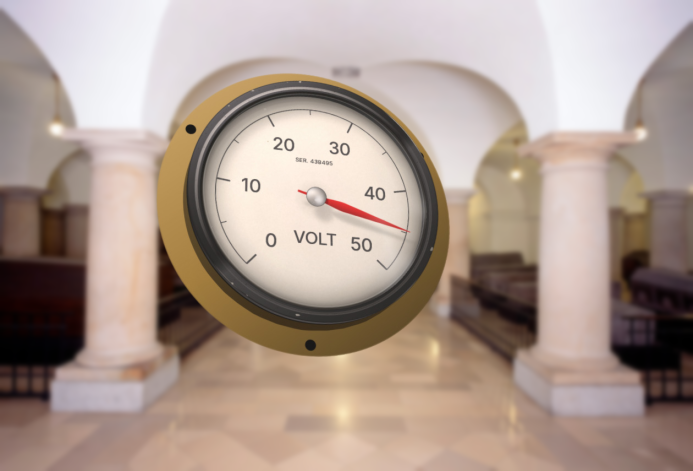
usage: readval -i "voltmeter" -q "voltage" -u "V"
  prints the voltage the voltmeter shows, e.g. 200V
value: 45V
